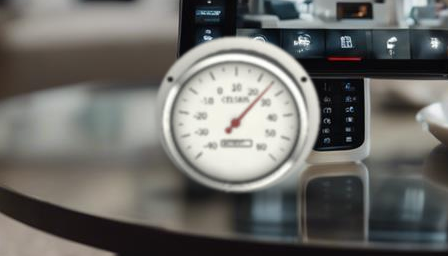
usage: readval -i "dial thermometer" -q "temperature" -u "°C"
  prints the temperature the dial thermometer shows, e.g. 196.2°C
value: 25°C
